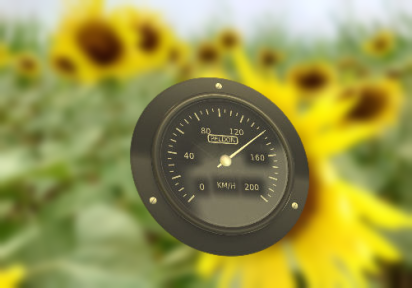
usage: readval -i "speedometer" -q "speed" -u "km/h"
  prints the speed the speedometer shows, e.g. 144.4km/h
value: 140km/h
